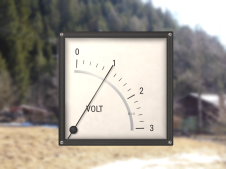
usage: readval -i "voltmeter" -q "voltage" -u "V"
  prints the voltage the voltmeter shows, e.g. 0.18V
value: 1V
